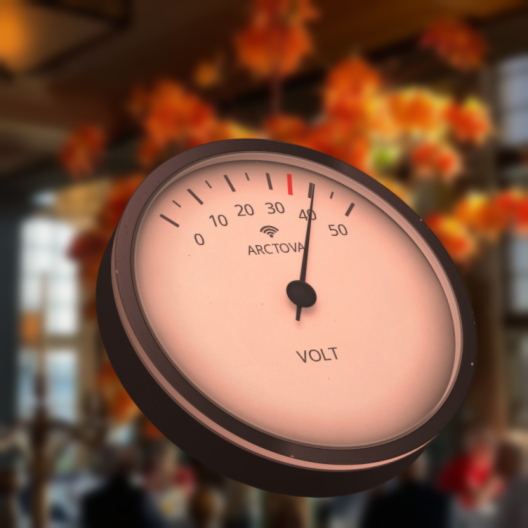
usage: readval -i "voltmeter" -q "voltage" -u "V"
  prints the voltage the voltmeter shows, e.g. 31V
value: 40V
